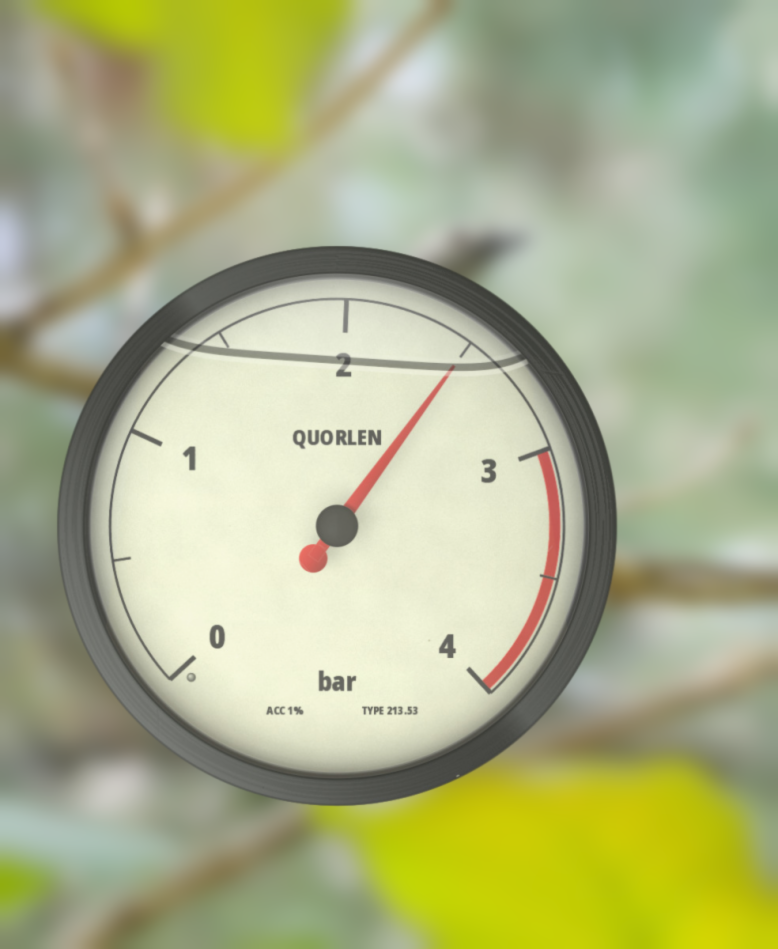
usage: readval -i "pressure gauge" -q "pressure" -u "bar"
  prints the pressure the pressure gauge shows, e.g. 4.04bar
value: 2.5bar
